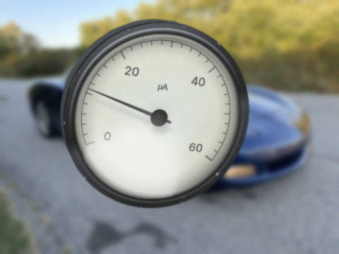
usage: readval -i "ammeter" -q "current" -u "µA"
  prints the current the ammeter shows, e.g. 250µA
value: 11µA
